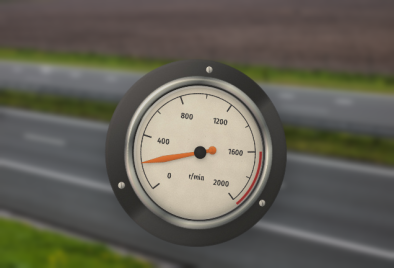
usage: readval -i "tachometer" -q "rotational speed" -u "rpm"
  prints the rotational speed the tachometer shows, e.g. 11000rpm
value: 200rpm
